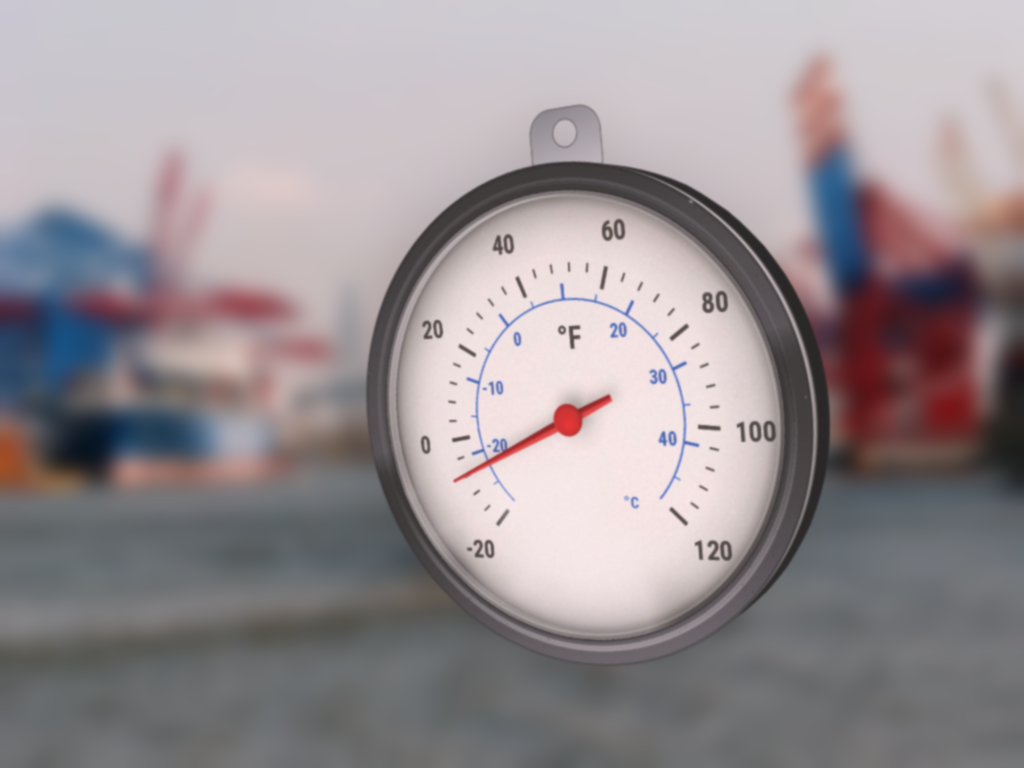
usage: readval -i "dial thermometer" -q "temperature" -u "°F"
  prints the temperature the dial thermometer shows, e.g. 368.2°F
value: -8°F
